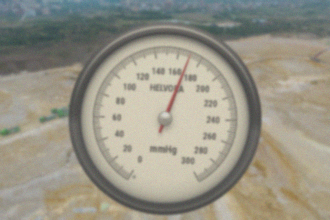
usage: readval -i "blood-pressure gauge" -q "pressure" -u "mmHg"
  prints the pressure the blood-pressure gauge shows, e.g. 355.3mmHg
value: 170mmHg
